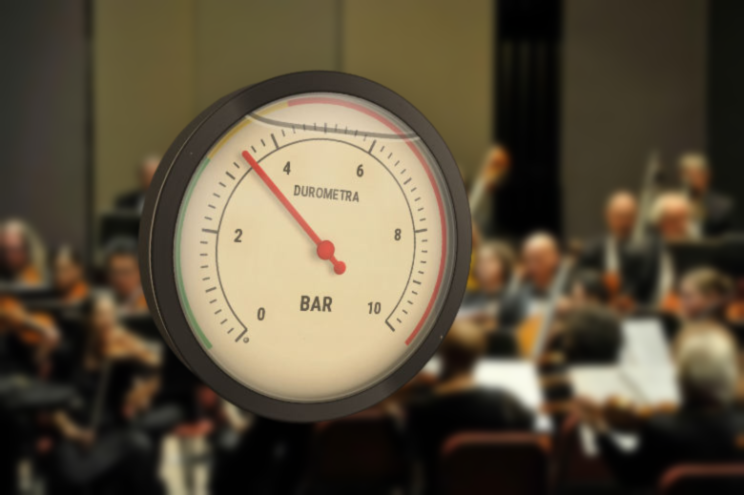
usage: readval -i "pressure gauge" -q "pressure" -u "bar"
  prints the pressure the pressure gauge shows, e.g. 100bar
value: 3.4bar
